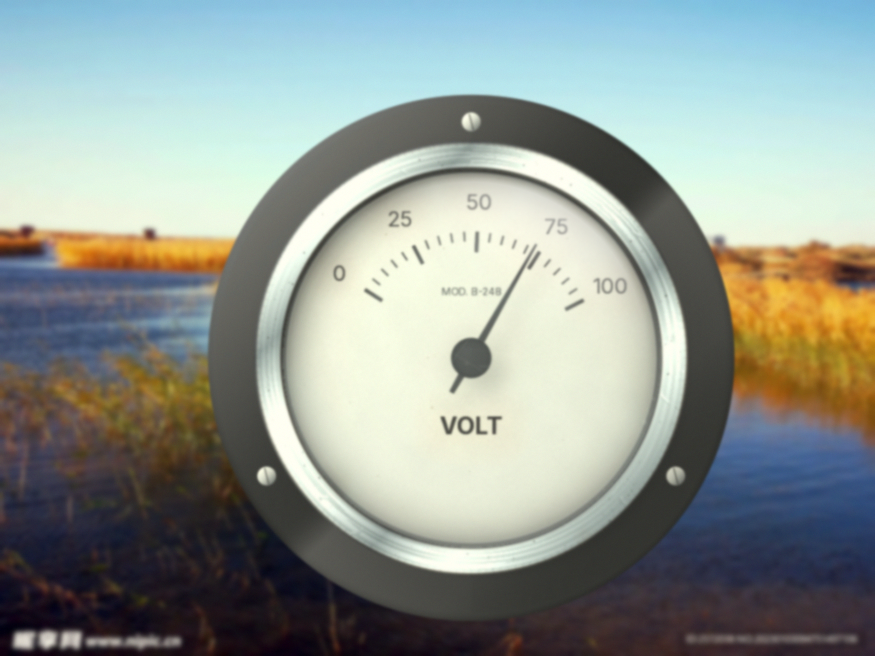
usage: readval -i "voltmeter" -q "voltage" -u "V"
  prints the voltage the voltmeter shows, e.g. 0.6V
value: 72.5V
